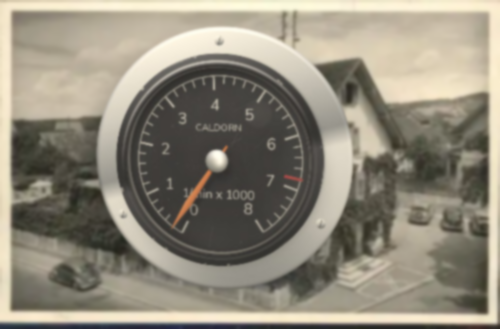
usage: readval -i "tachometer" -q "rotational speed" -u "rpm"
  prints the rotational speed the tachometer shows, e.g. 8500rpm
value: 200rpm
